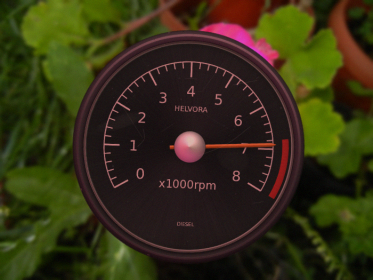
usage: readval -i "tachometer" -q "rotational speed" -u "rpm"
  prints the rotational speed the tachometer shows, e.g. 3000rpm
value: 6900rpm
